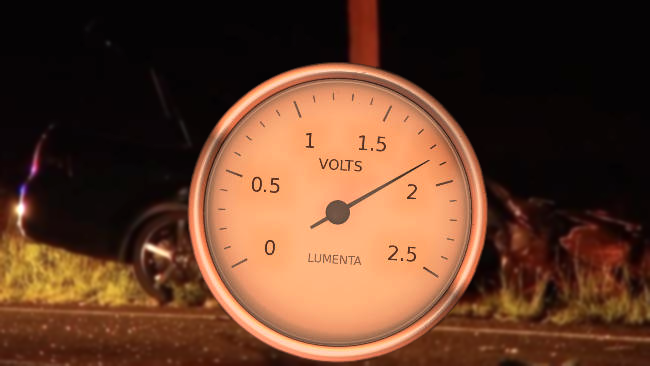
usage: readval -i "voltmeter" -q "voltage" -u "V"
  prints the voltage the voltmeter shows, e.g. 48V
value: 1.85V
